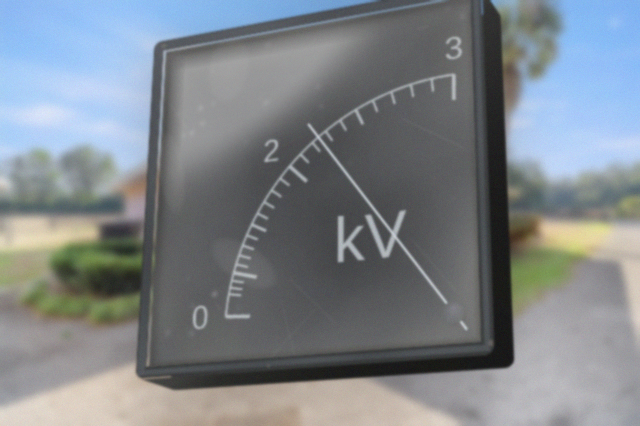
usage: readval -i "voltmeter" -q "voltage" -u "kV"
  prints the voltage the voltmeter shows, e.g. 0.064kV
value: 2.25kV
